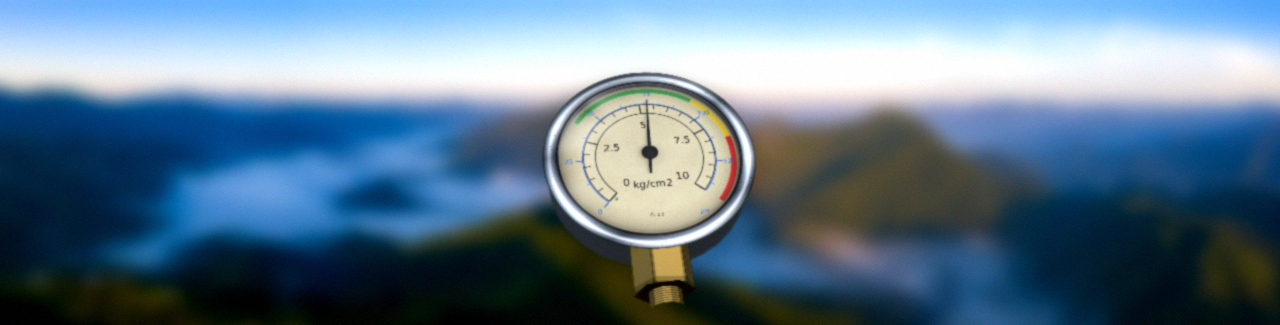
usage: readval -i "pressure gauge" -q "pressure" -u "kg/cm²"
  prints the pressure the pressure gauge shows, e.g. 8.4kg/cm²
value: 5.25kg/cm²
